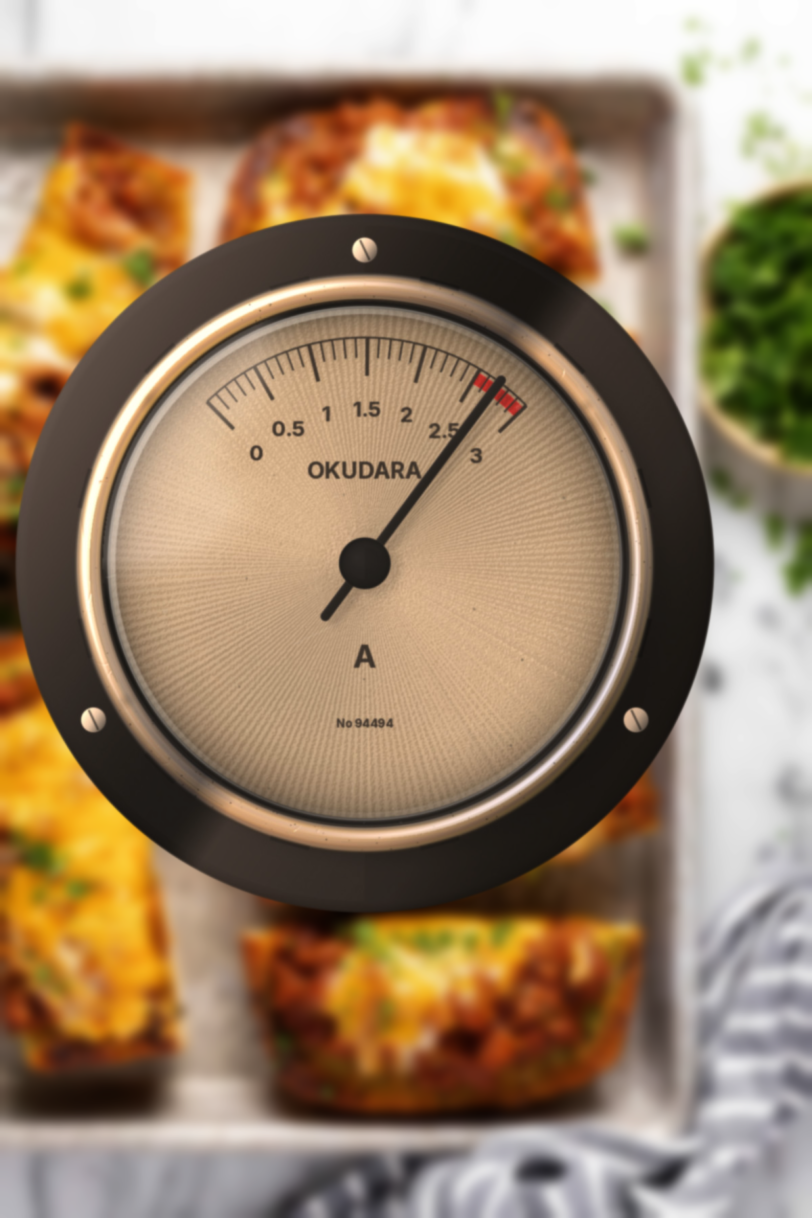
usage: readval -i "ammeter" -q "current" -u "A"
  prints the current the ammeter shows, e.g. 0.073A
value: 2.7A
